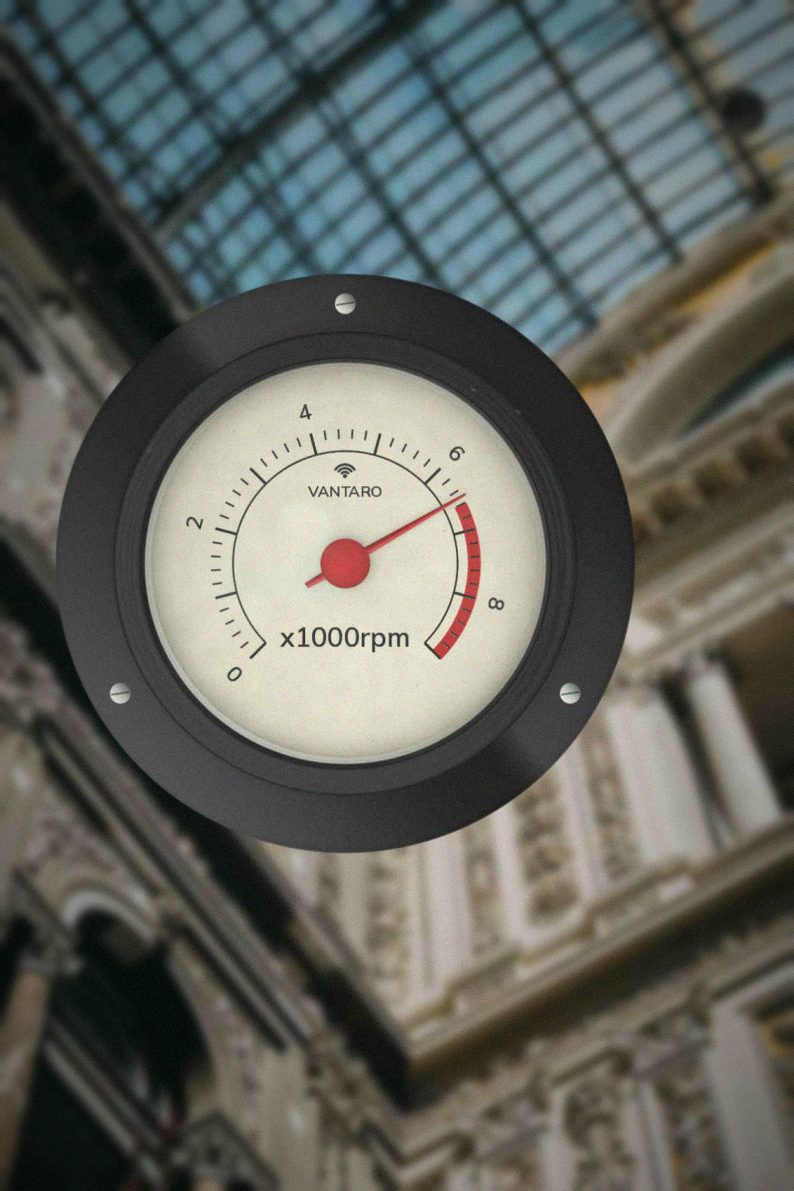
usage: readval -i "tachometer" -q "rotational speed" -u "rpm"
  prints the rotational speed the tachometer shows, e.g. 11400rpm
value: 6500rpm
